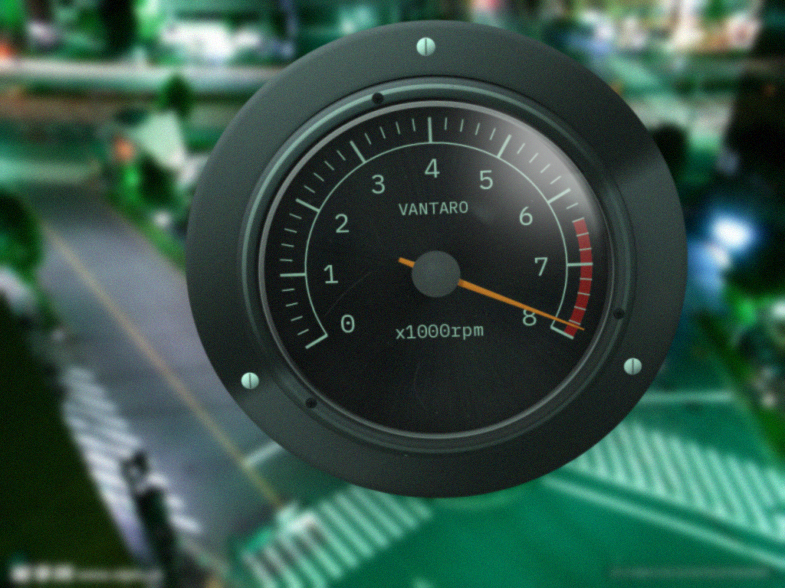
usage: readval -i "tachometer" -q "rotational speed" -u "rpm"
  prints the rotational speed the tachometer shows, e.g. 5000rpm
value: 7800rpm
